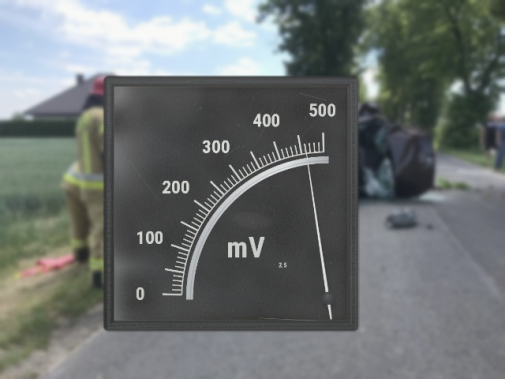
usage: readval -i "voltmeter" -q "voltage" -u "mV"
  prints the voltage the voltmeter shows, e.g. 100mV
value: 460mV
